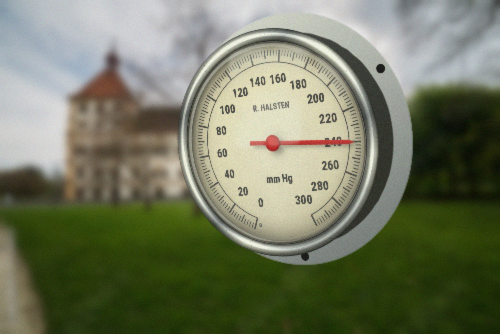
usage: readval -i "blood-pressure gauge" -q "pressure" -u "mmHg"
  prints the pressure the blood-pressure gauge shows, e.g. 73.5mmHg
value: 240mmHg
